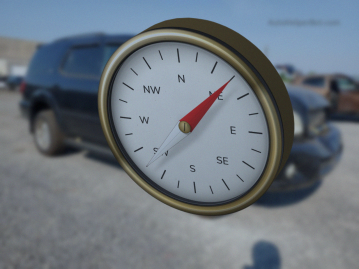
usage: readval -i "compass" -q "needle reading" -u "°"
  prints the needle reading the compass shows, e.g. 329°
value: 45°
